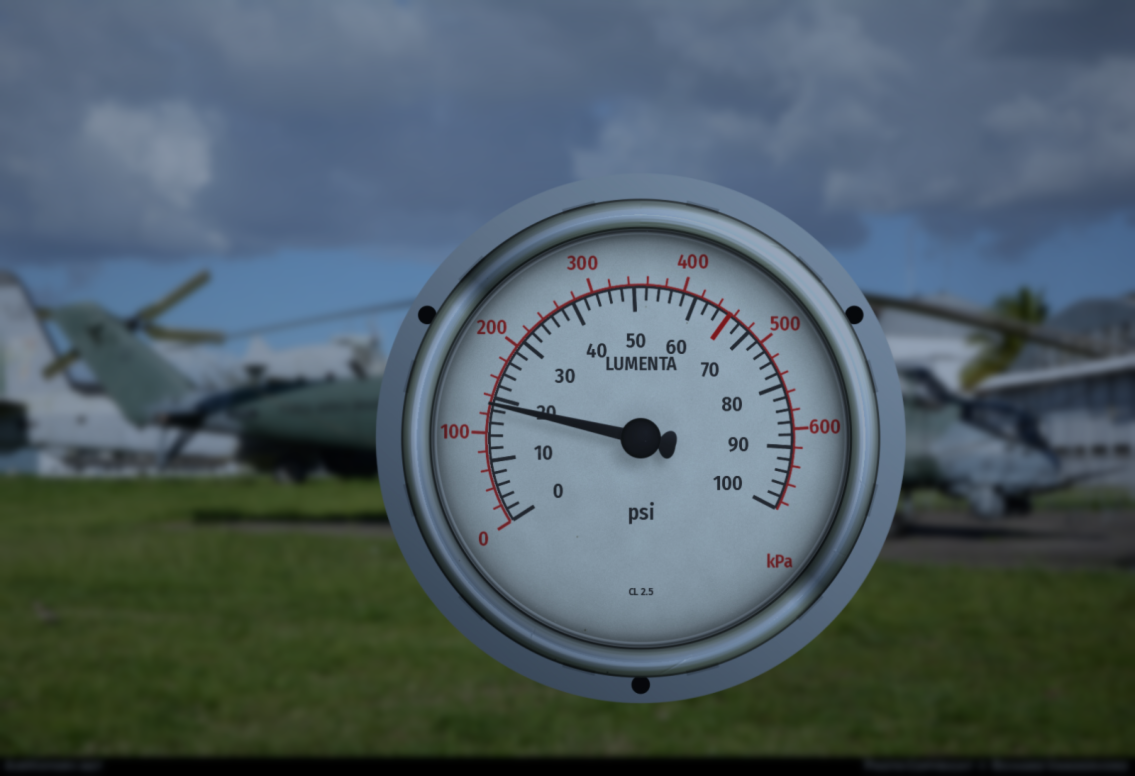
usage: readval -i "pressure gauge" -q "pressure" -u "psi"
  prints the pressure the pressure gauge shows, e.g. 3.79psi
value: 19psi
